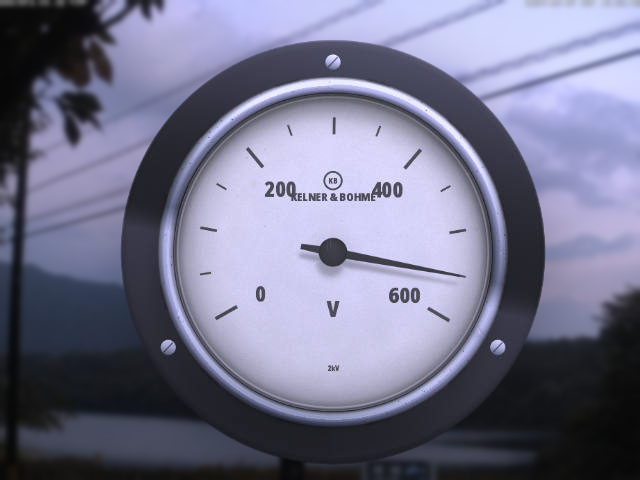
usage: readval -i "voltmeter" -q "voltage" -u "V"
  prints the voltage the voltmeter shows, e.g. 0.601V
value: 550V
